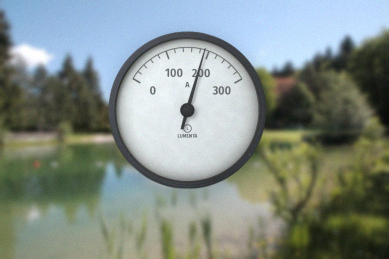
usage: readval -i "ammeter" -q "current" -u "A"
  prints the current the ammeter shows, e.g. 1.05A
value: 190A
